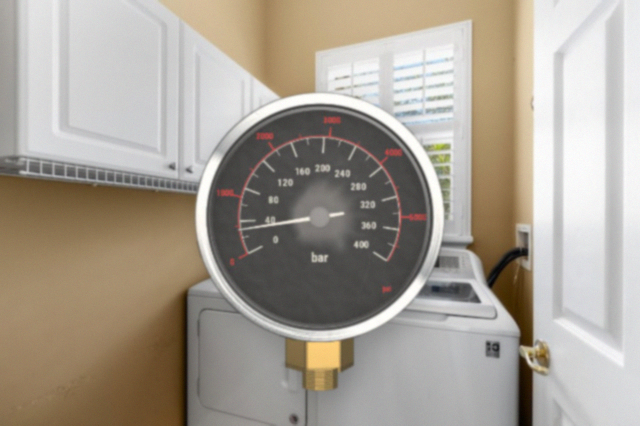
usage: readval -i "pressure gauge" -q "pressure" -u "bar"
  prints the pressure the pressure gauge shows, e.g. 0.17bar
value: 30bar
